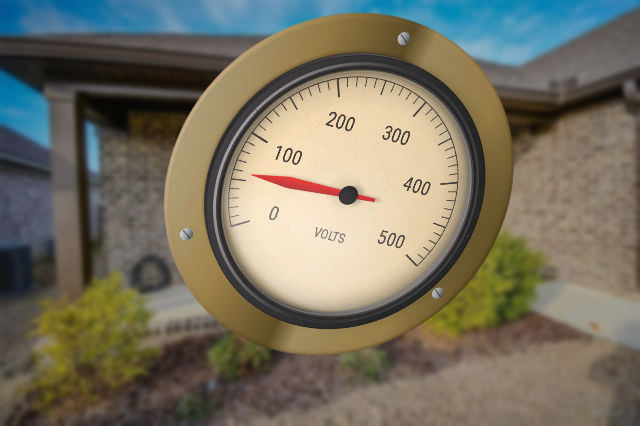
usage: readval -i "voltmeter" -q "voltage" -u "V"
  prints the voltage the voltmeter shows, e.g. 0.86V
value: 60V
